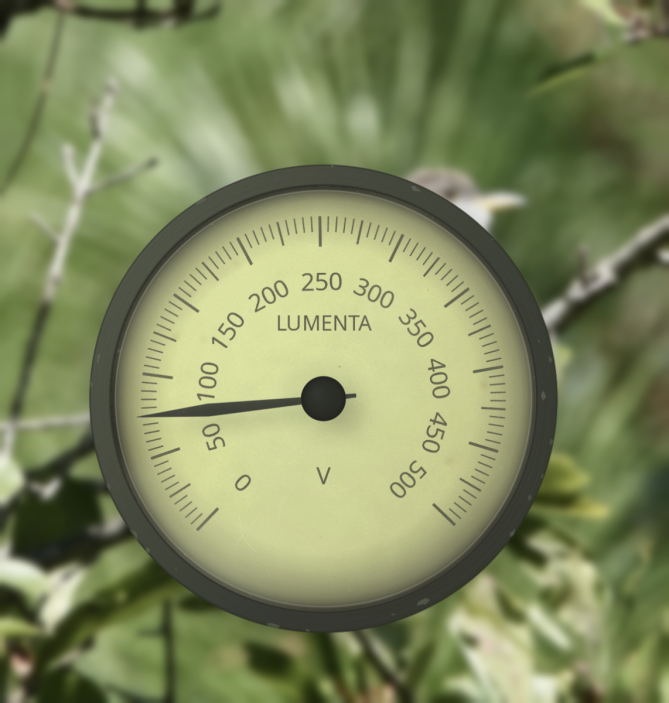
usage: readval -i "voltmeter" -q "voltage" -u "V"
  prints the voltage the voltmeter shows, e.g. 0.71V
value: 75V
